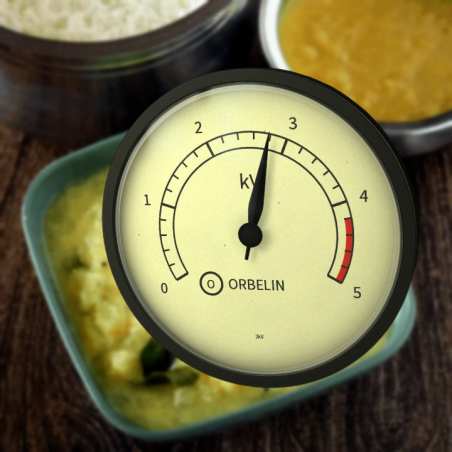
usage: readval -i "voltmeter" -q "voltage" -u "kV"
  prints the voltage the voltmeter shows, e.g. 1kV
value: 2.8kV
